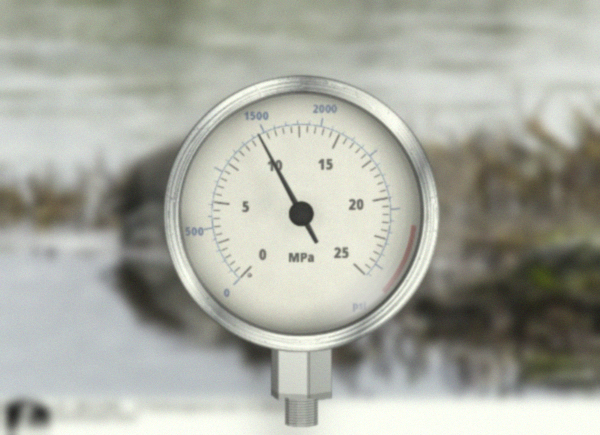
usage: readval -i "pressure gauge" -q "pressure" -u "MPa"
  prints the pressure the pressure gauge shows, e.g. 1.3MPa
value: 10MPa
